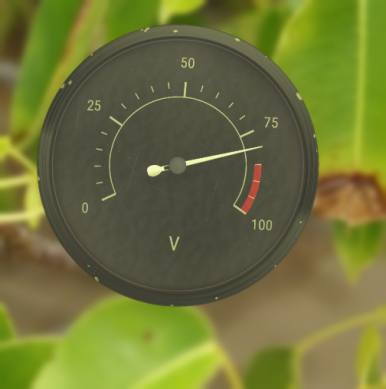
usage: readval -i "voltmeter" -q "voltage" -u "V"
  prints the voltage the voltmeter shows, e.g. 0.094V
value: 80V
